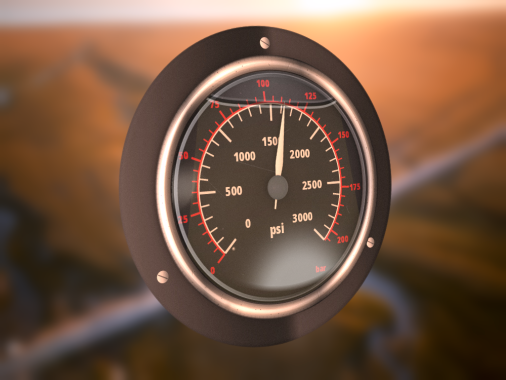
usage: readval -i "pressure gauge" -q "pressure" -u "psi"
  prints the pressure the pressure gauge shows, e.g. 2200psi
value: 1600psi
